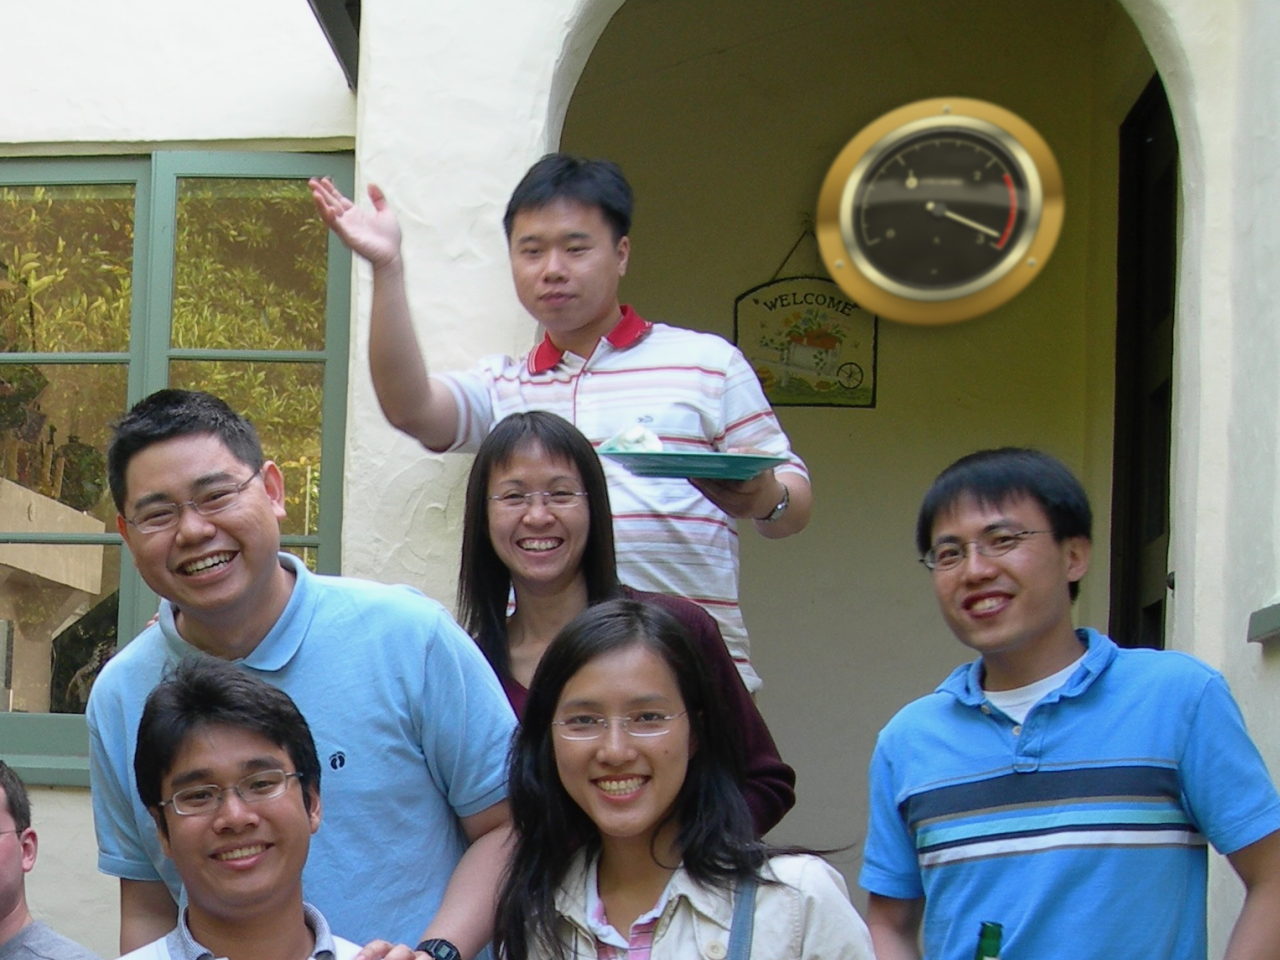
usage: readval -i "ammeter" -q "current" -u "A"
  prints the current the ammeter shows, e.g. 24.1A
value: 2.9A
